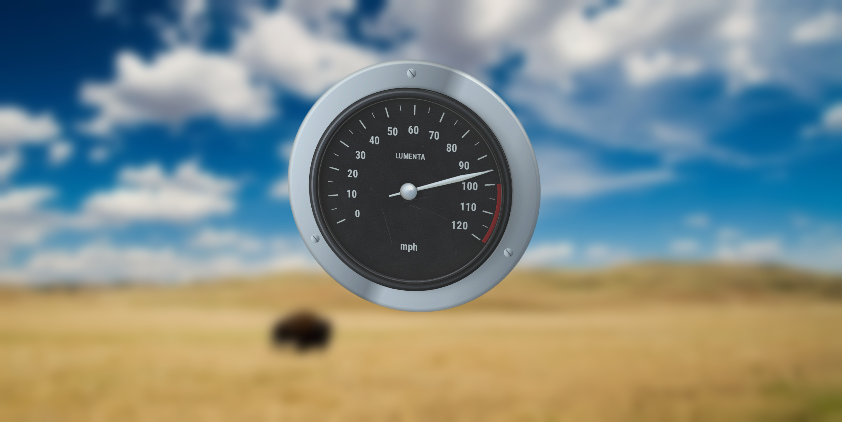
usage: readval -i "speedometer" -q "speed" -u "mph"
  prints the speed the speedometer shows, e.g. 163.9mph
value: 95mph
